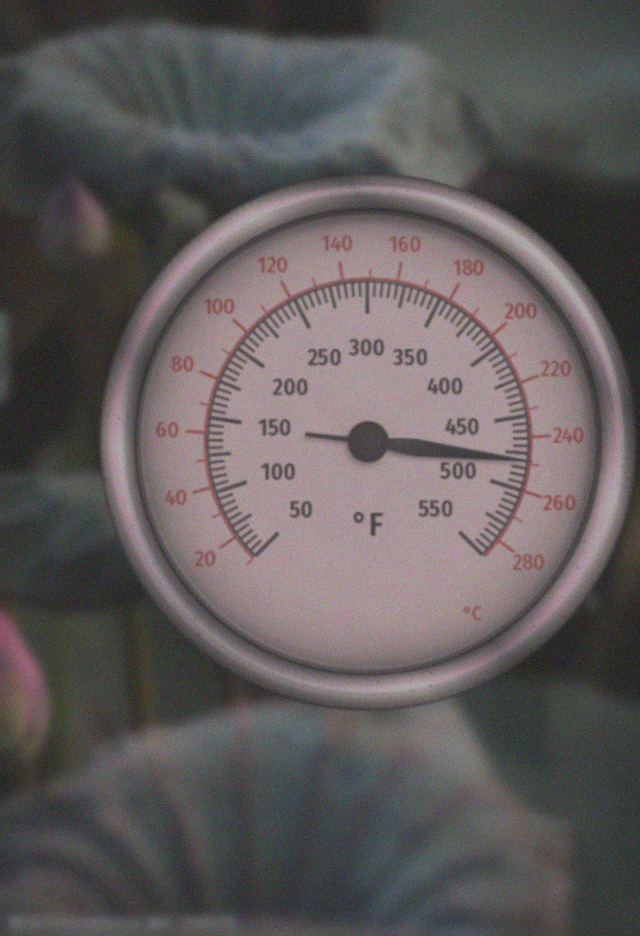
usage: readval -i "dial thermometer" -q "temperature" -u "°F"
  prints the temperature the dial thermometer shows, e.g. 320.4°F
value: 480°F
